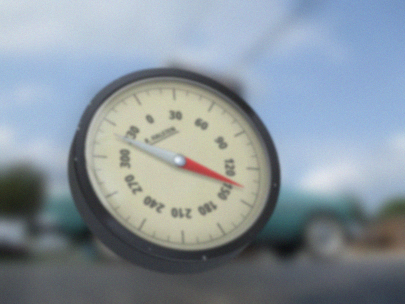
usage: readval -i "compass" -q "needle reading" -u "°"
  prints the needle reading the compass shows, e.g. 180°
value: 140°
